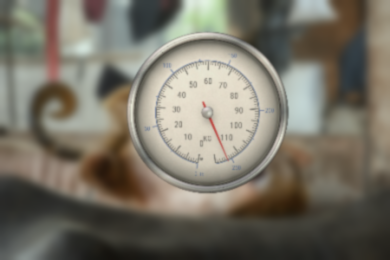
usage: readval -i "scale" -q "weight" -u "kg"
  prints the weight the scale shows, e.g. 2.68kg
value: 115kg
